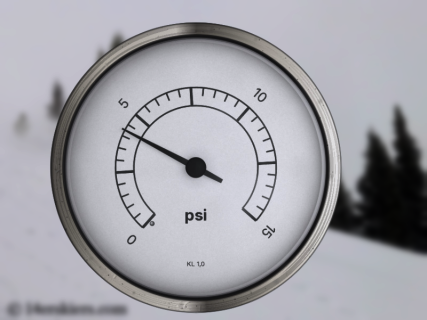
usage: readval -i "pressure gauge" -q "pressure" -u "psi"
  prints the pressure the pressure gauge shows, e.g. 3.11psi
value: 4.25psi
